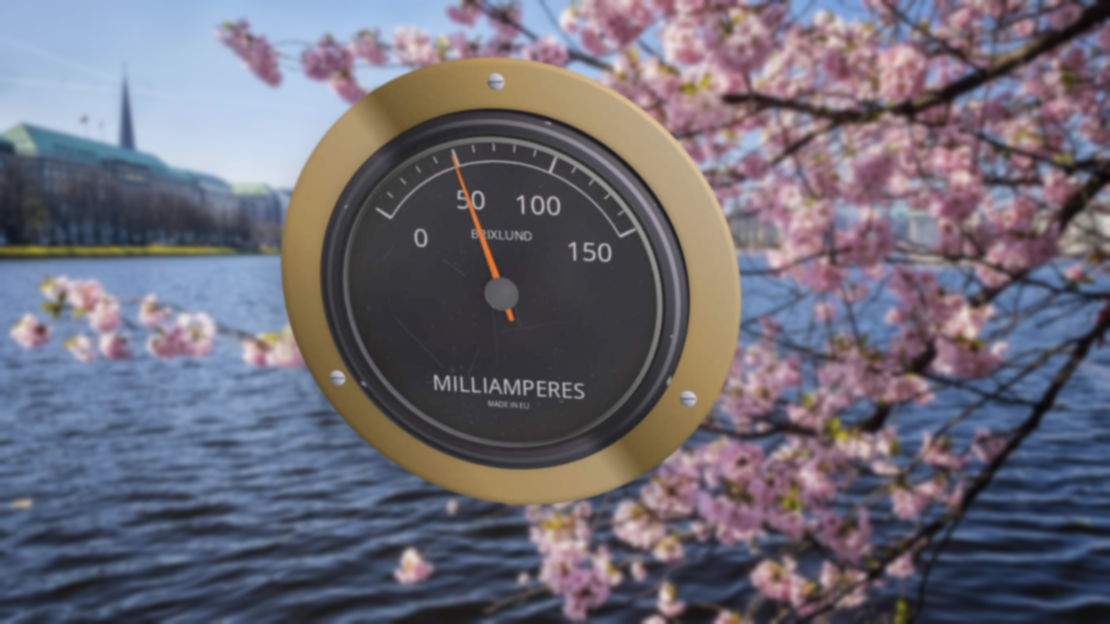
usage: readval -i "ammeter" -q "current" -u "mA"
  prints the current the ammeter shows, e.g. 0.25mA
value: 50mA
